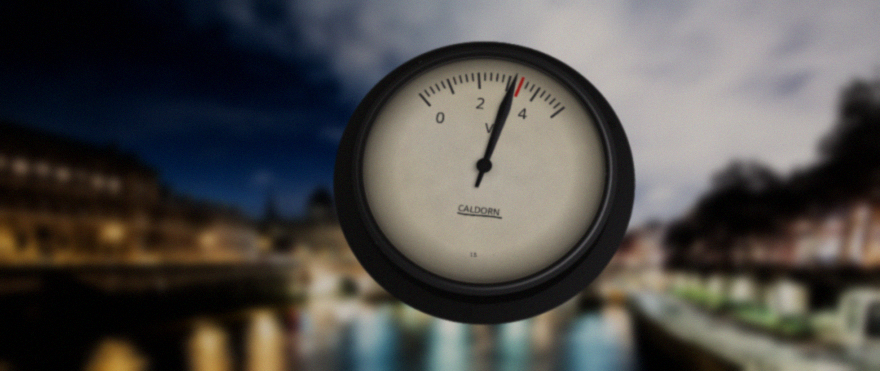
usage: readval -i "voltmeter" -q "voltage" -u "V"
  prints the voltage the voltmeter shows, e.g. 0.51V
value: 3.2V
